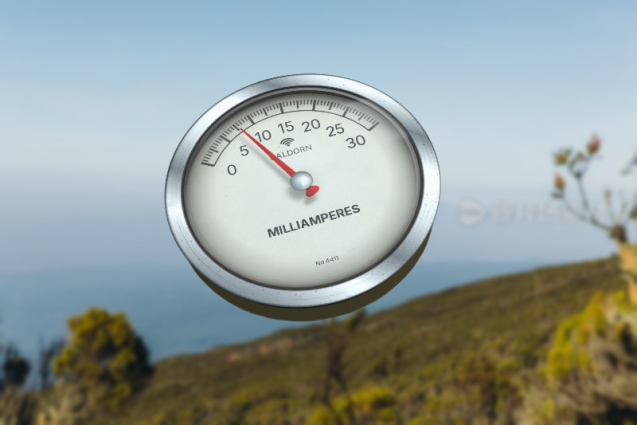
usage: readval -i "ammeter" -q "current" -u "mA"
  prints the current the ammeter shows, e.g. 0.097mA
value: 7.5mA
